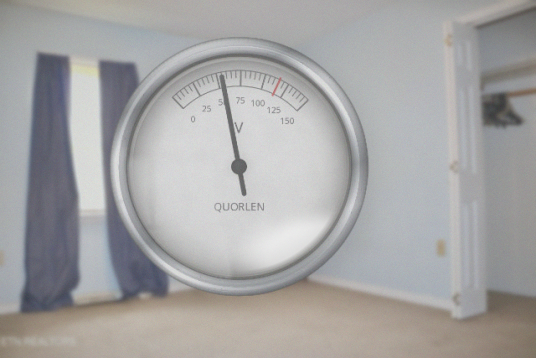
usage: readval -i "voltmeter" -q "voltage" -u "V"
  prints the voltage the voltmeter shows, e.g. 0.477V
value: 55V
